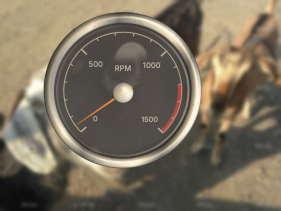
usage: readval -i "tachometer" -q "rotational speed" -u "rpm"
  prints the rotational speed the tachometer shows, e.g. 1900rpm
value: 50rpm
